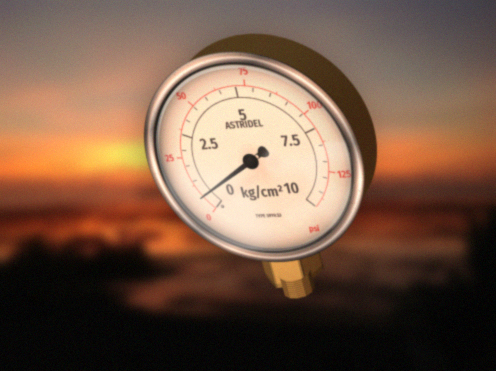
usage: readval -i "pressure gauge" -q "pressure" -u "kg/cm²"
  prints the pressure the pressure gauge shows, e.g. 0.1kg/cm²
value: 0.5kg/cm²
